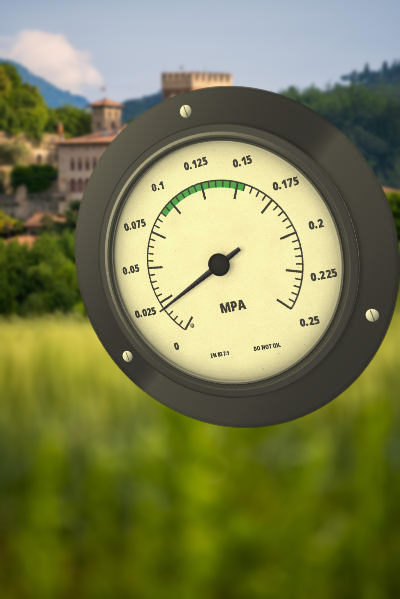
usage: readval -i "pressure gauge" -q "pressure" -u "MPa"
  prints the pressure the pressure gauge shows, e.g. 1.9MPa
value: 0.02MPa
